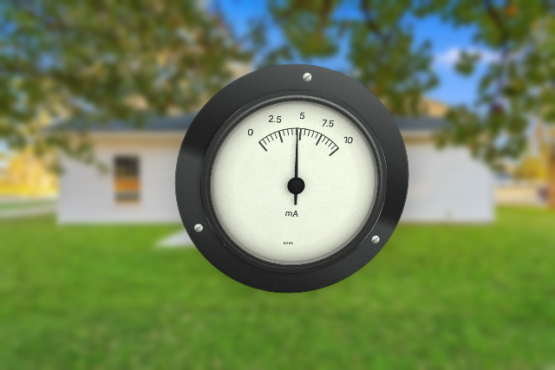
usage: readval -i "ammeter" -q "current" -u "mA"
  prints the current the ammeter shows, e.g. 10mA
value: 4.5mA
